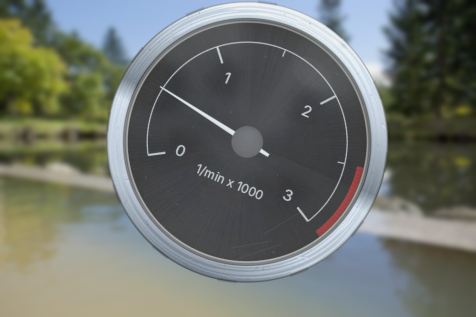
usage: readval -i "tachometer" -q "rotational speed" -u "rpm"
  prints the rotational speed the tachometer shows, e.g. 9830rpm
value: 500rpm
